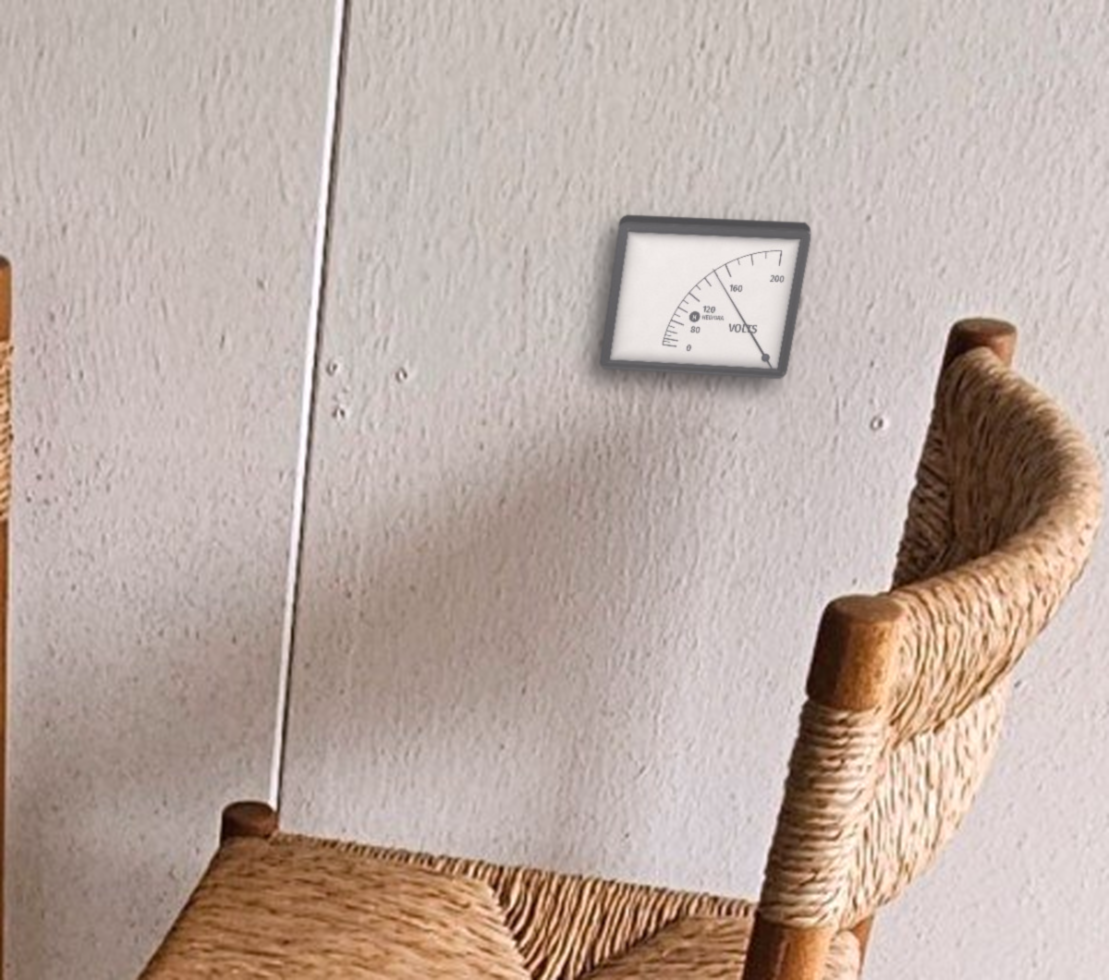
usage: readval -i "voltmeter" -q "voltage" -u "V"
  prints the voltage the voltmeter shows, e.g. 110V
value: 150V
